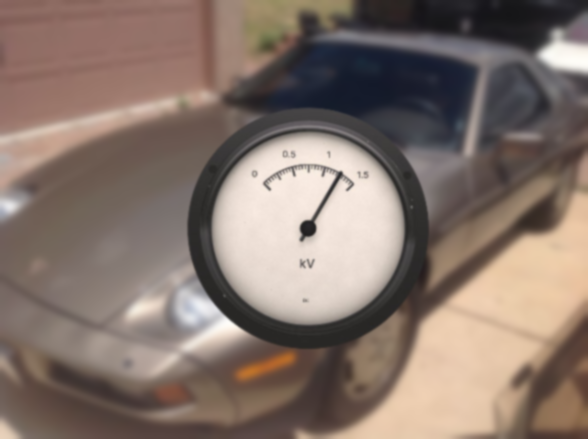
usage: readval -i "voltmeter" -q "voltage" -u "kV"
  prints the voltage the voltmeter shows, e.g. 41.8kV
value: 1.25kV
